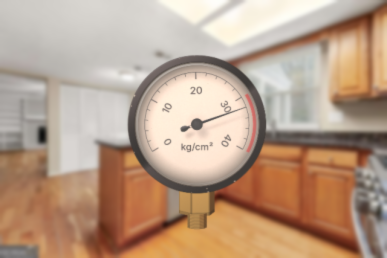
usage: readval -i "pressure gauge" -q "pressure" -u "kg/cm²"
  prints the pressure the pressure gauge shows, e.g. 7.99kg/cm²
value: 32kg/cm²
